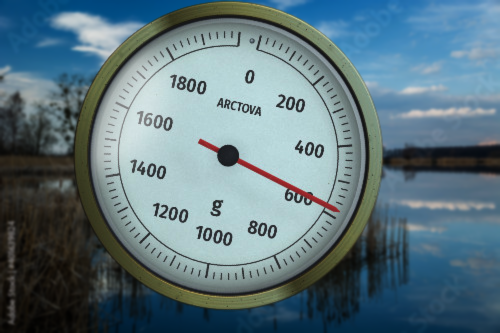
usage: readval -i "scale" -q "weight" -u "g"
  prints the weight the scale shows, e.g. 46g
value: 580g
